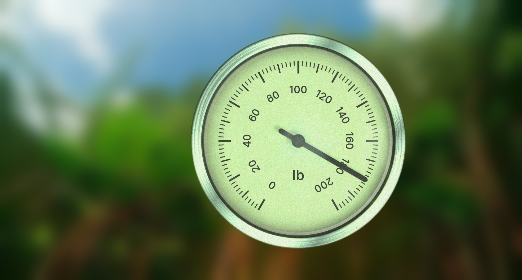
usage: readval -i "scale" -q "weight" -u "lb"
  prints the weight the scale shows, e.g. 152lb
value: 180lb
